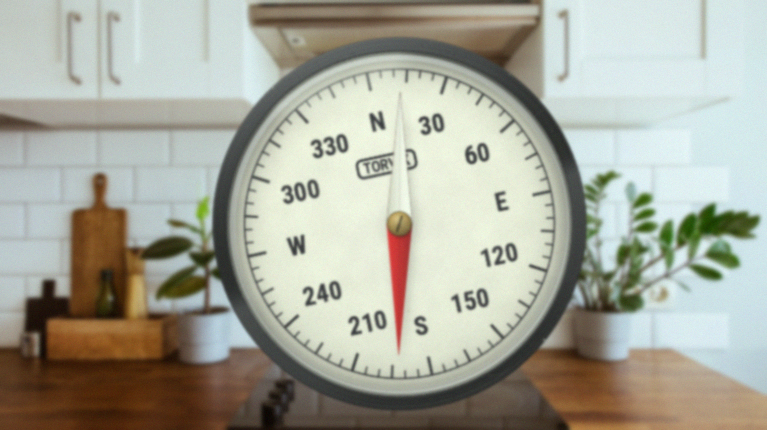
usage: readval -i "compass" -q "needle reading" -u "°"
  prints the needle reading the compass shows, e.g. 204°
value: 192.5°
